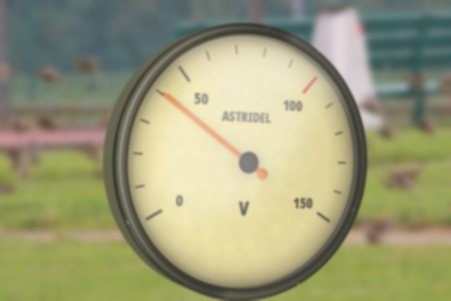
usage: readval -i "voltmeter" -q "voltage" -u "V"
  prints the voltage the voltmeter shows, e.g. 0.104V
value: 40V
